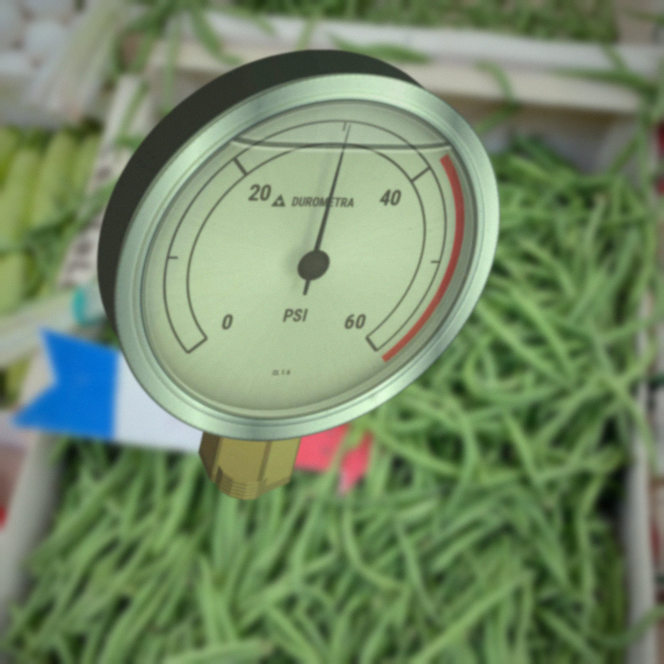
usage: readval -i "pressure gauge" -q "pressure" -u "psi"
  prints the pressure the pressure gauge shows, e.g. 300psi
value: 30psi
